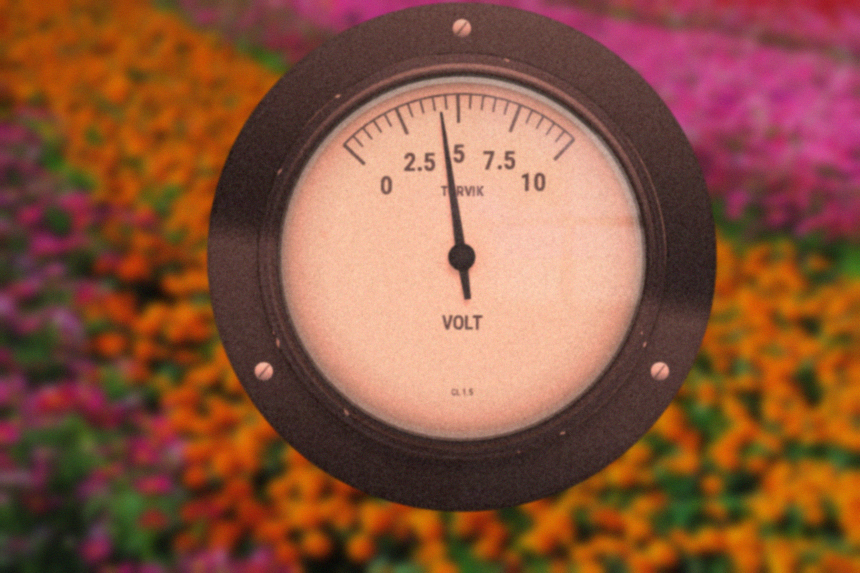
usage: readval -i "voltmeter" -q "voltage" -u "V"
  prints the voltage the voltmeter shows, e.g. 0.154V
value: 4.25V
